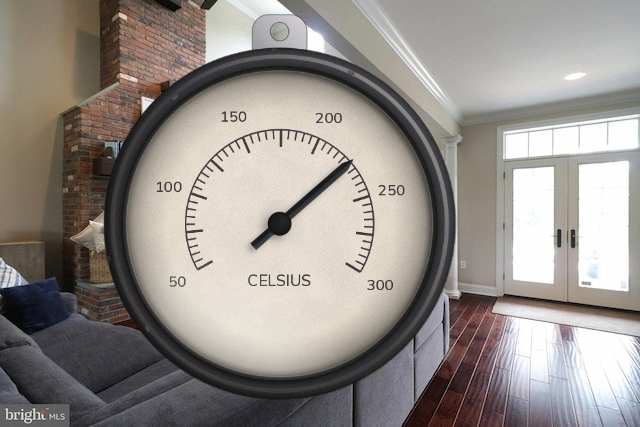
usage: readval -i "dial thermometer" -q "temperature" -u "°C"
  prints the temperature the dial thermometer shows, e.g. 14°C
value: 225°C
